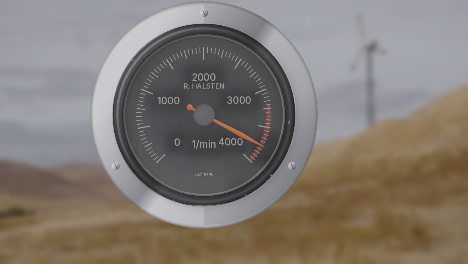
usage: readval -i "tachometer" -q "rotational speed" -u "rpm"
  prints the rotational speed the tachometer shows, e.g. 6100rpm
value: 3750rpm
